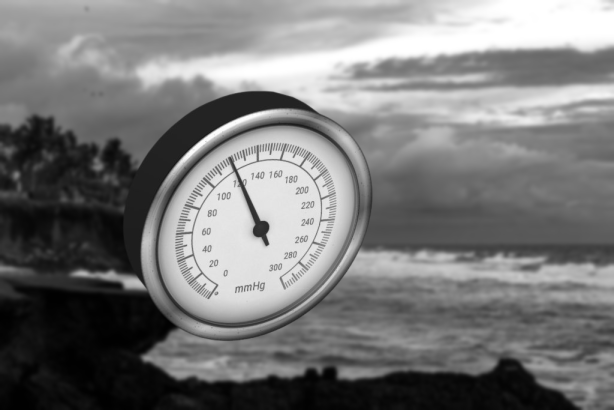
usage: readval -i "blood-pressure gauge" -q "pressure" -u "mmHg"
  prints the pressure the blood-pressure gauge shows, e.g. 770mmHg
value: 120mmHg
